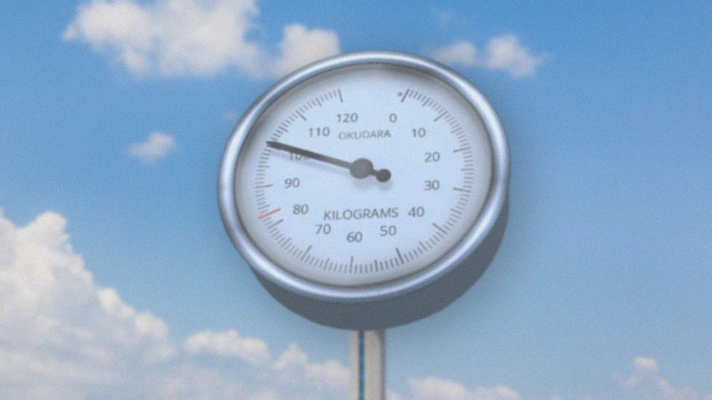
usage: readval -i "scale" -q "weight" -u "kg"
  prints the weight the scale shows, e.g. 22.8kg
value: 100kg
